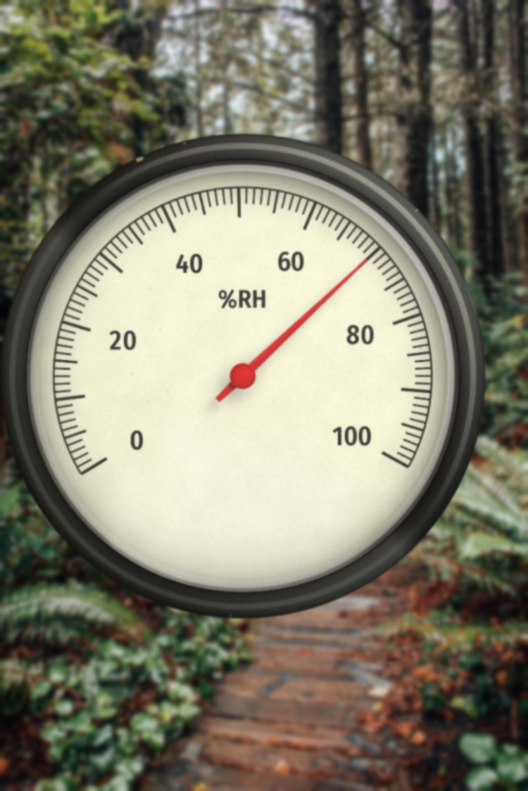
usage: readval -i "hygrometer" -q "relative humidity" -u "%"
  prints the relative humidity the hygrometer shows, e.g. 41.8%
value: 70%
